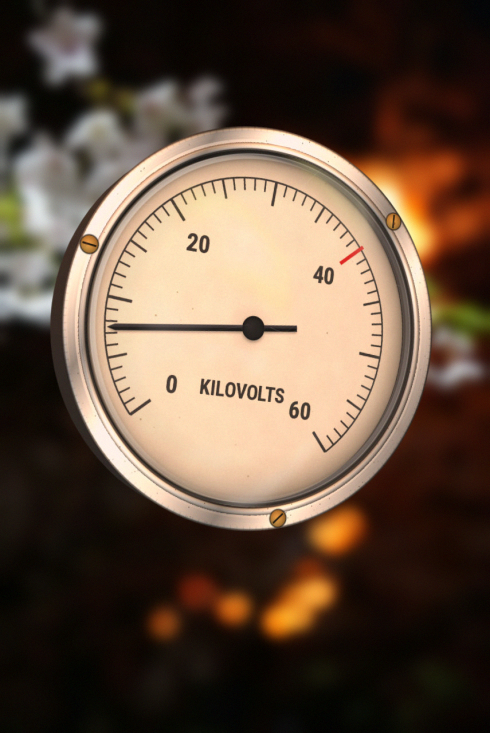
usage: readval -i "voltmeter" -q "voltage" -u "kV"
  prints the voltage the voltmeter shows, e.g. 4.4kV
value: 7.5kV
